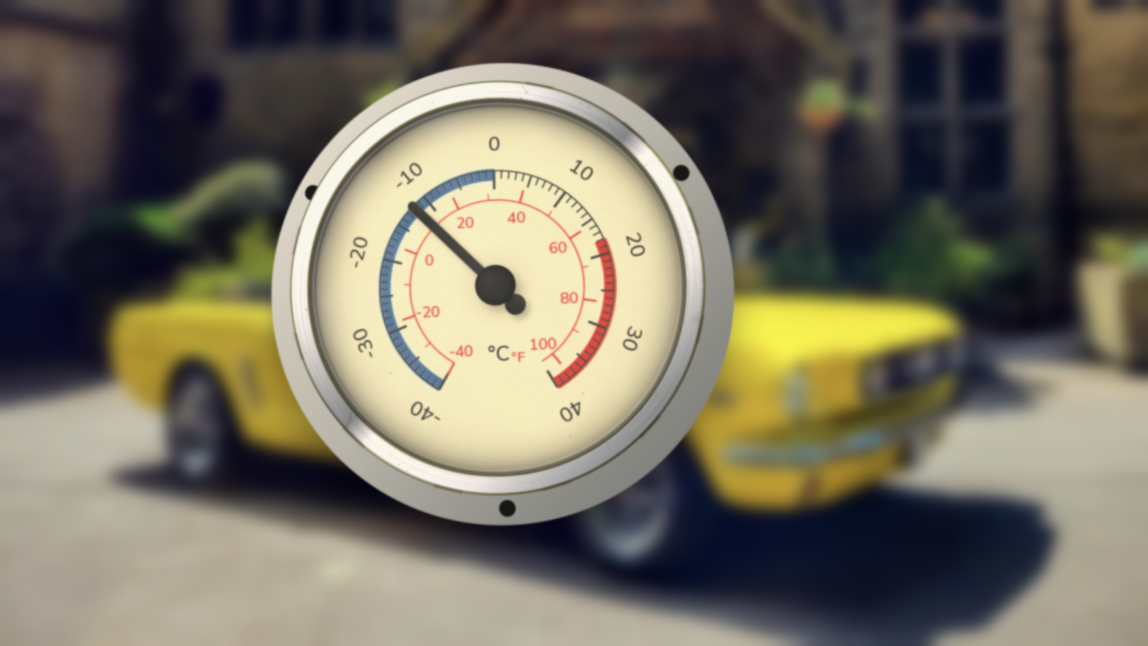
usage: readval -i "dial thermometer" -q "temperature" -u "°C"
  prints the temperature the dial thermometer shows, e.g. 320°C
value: -12°C
